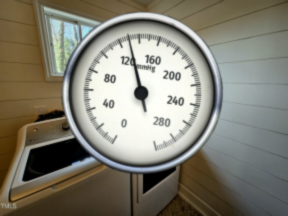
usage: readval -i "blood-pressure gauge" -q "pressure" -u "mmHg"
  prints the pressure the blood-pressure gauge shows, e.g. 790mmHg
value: 130mmHg
